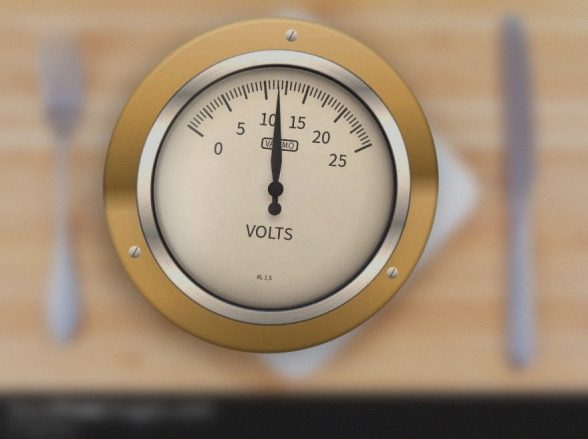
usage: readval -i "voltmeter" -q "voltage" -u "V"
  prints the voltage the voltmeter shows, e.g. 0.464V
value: 11.5V
